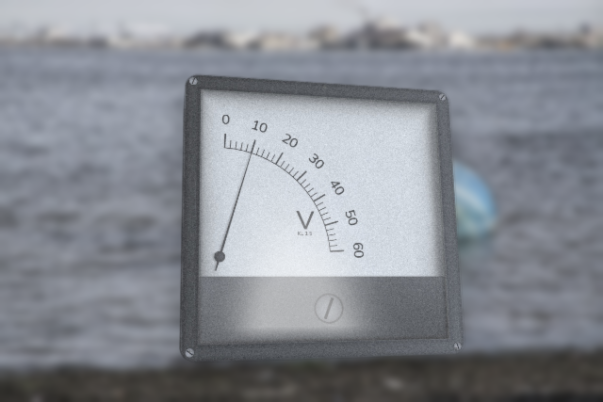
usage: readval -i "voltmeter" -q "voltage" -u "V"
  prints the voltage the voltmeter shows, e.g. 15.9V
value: 10V
